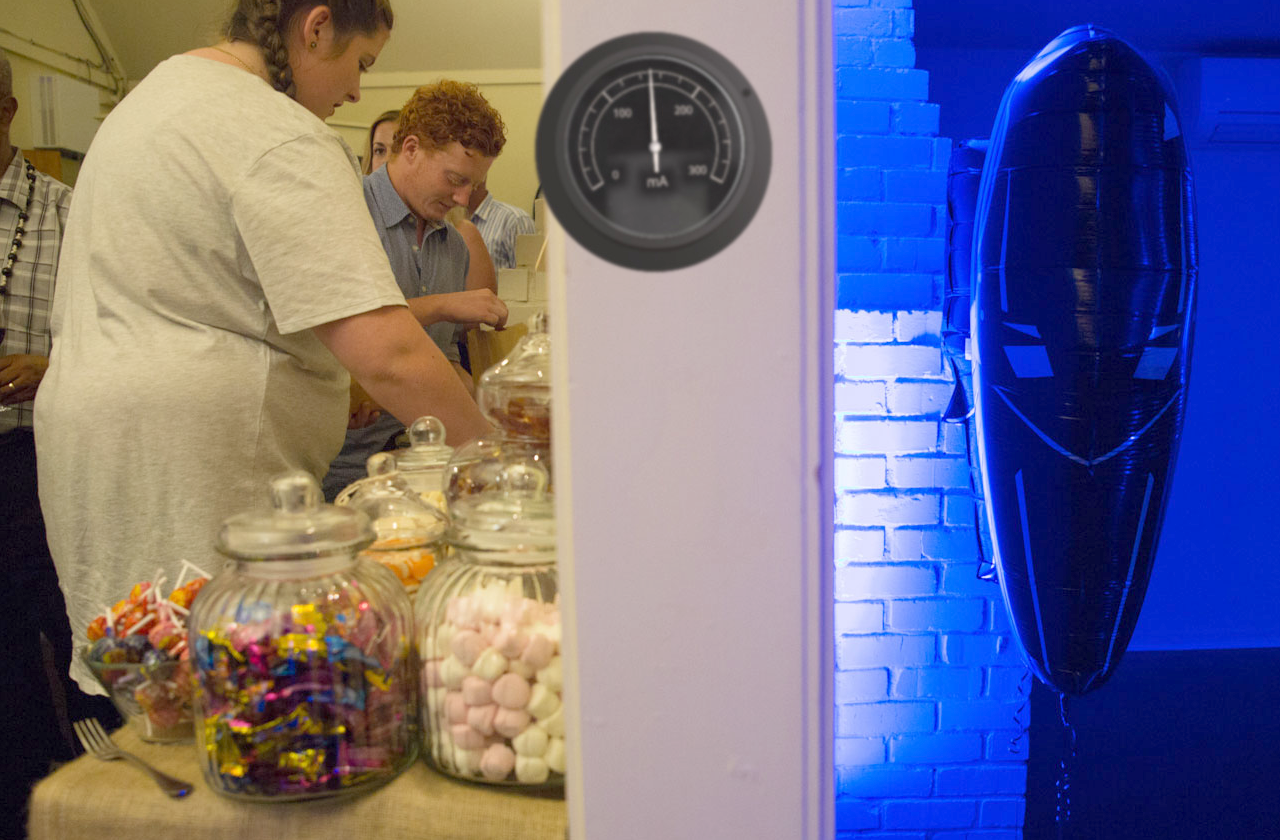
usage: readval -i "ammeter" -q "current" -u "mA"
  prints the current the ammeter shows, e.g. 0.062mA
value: 150mA
